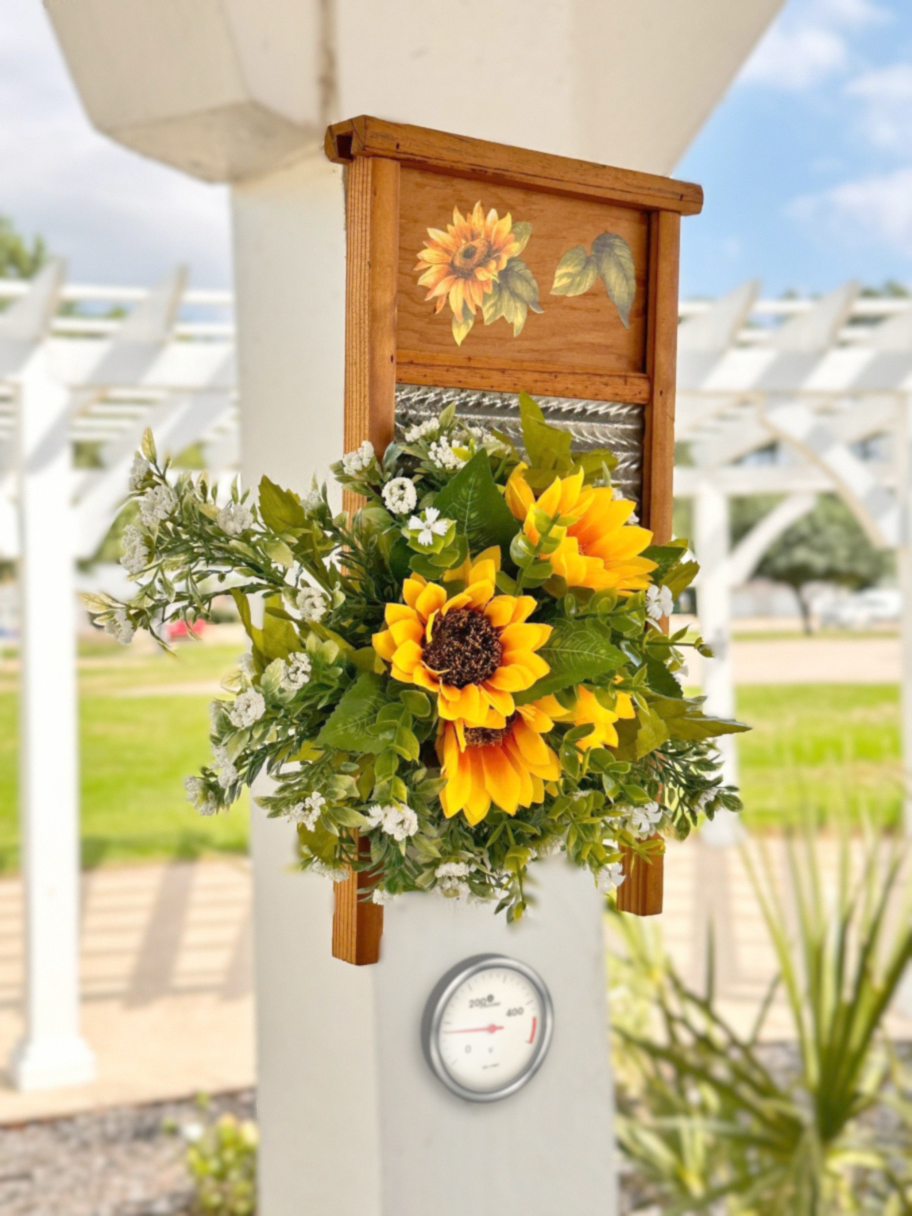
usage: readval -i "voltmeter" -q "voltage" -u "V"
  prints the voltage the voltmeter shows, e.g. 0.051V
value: 80V
